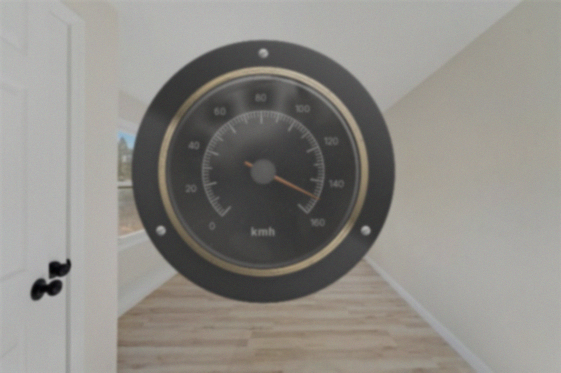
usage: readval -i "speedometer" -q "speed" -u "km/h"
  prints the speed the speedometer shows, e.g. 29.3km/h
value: 150km/h
